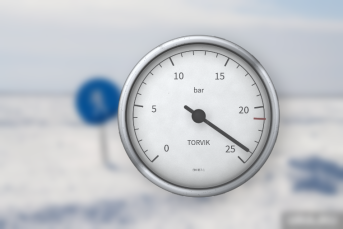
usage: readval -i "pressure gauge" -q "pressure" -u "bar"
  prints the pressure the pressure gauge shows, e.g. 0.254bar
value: 24bar
